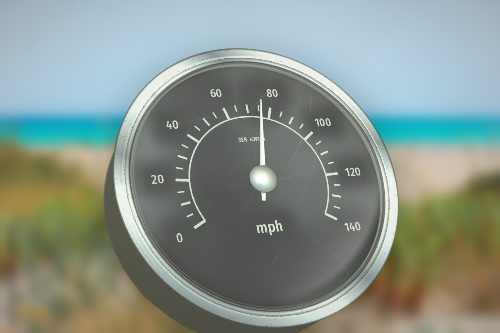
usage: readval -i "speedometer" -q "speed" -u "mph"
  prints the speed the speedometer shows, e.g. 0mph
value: 75mph
